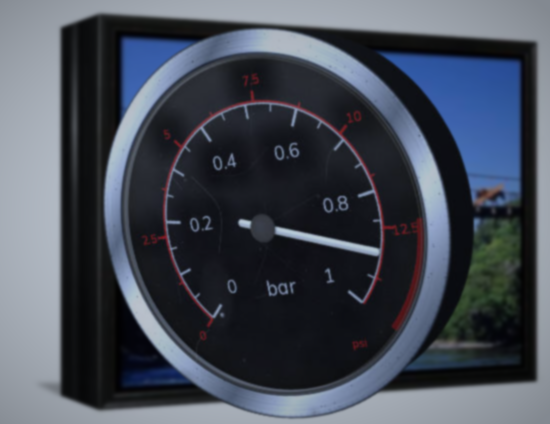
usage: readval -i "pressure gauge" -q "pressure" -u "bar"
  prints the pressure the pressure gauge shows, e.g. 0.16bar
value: 0.9bar
